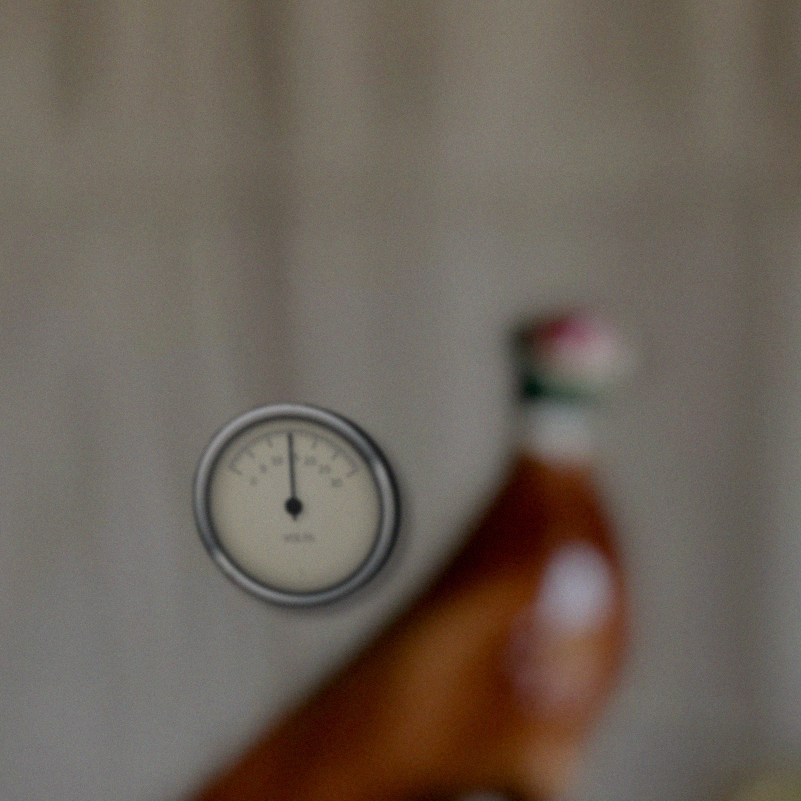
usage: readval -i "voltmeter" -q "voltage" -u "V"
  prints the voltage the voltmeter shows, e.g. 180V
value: 15V
